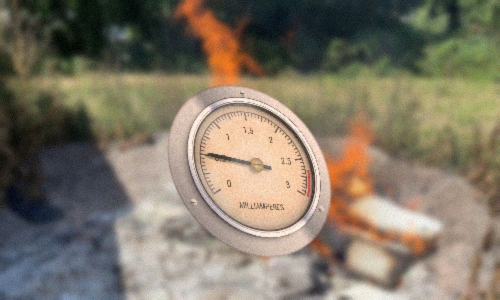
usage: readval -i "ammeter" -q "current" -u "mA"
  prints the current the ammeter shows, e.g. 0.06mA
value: 0.5mA
